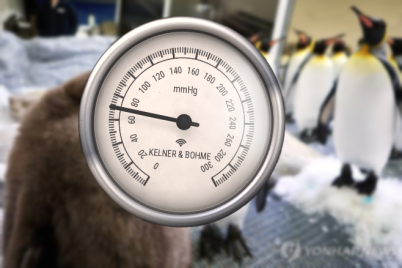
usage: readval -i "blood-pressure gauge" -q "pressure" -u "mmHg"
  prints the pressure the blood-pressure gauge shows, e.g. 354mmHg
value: 70mmHg
